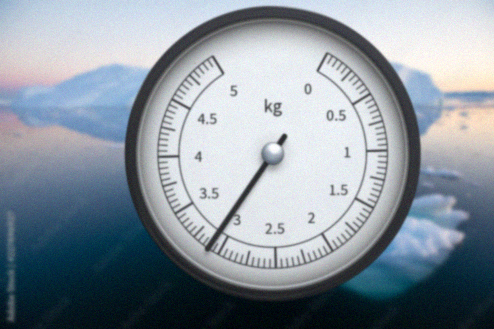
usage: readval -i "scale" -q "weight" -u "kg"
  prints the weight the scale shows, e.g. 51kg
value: 3.1kg
